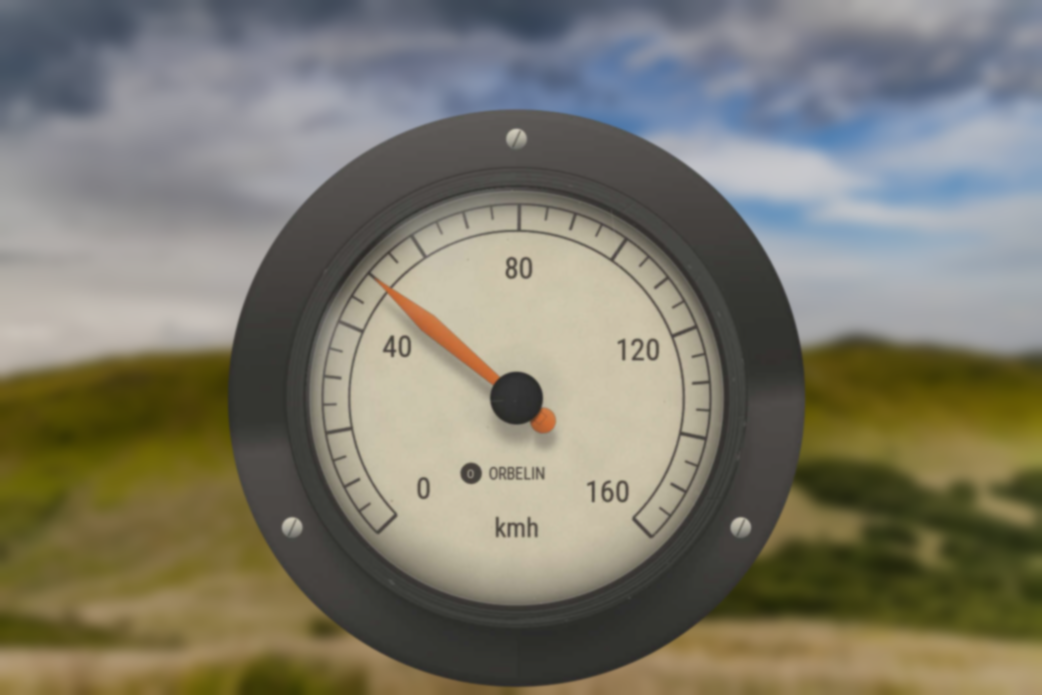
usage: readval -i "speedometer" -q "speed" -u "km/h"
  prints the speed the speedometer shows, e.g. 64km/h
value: 50km/h
